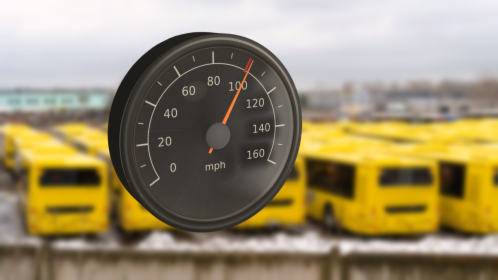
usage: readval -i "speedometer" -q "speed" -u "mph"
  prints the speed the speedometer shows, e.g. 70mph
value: 100mph
